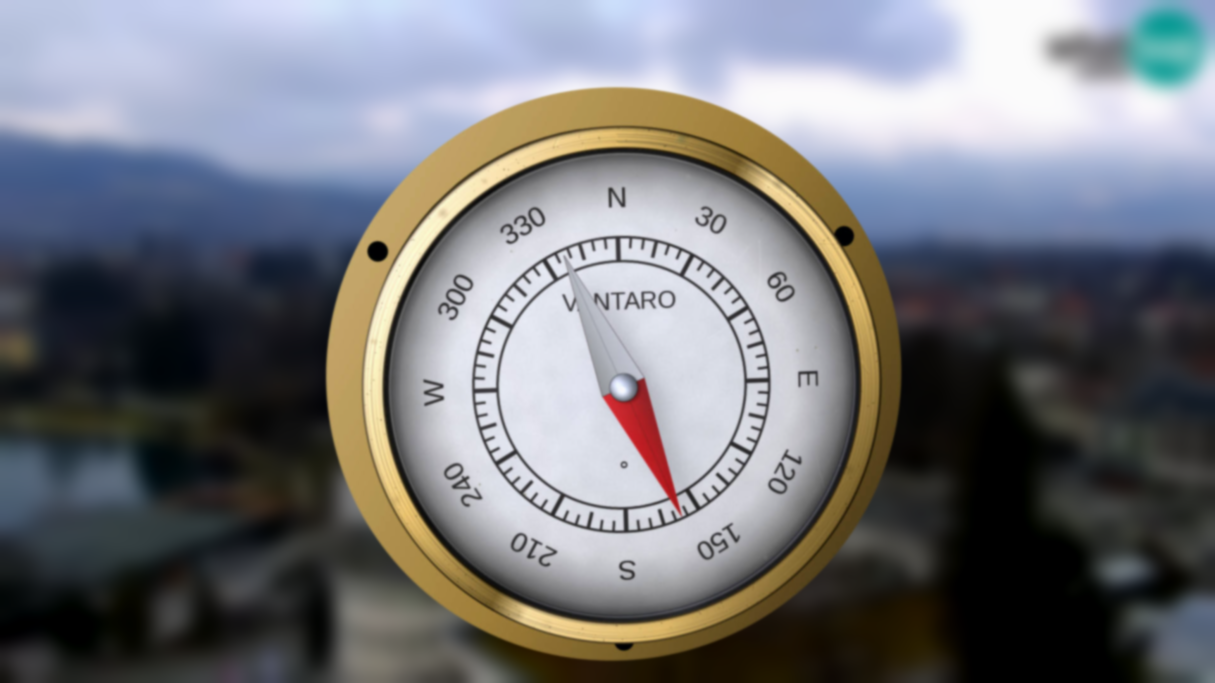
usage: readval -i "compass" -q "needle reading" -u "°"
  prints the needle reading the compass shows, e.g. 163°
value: 157.5°
